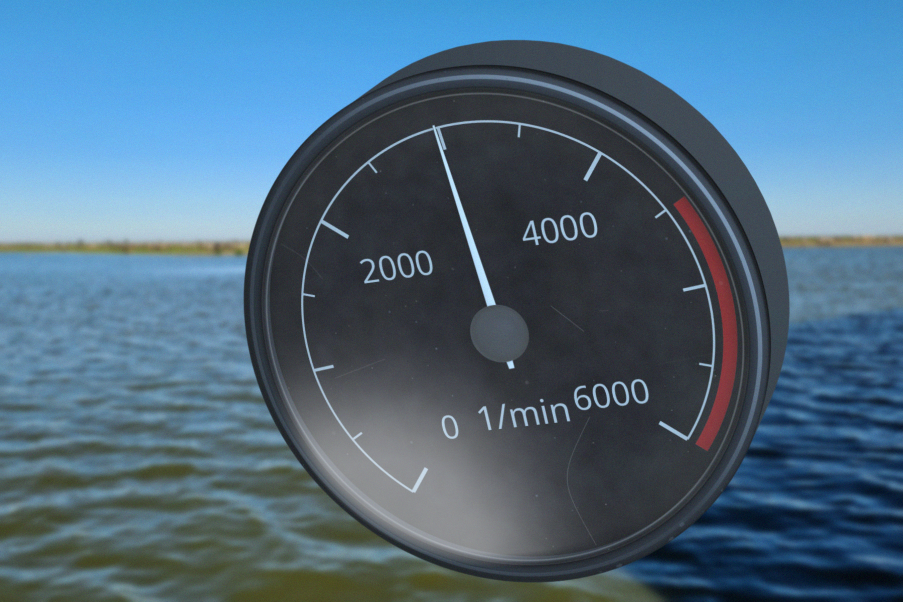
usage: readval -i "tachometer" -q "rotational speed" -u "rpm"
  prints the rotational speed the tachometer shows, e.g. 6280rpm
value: 3000rpm
